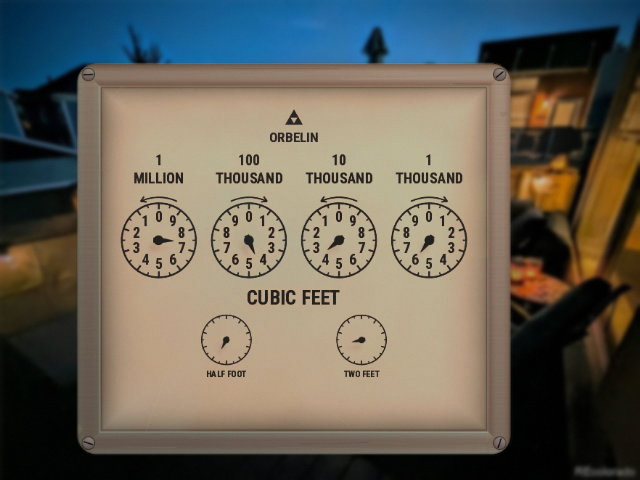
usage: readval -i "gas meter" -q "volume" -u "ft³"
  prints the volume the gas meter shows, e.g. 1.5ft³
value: 743600ft³
